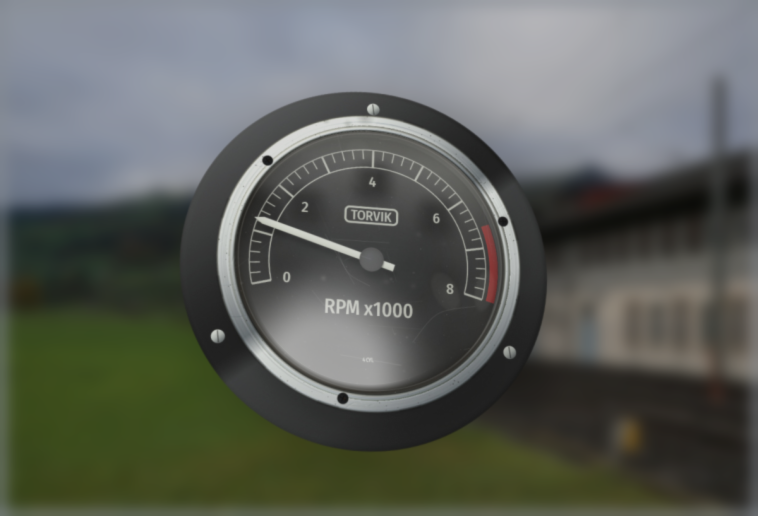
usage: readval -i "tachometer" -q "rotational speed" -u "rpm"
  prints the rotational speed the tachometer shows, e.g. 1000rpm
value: 1200rpm
